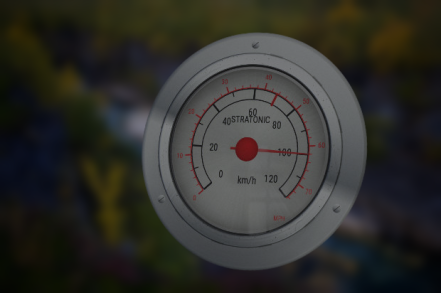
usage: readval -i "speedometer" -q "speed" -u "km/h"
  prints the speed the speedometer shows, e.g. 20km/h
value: 100km/h
